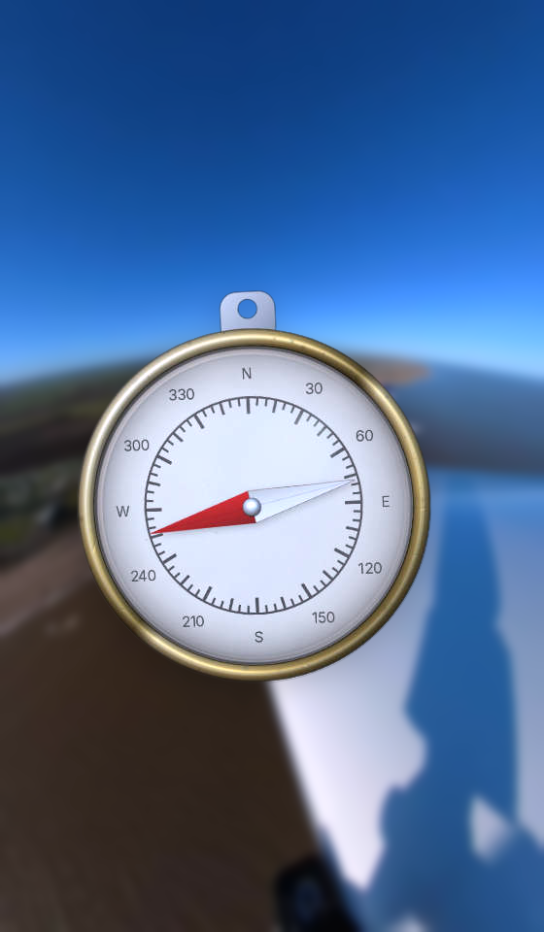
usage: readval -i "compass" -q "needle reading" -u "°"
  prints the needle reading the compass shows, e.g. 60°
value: 257.5°
